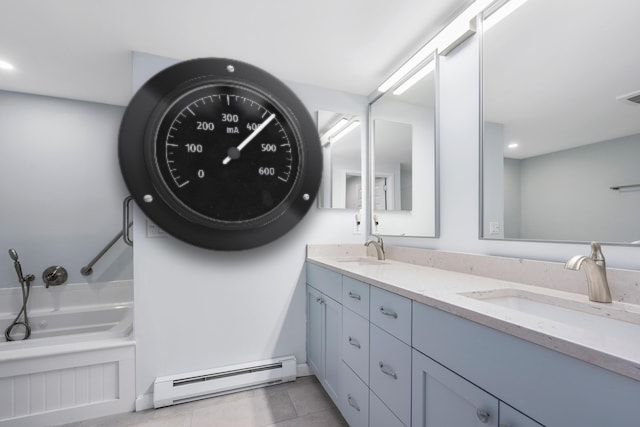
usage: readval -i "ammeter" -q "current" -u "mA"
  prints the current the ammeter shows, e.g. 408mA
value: 420mA
